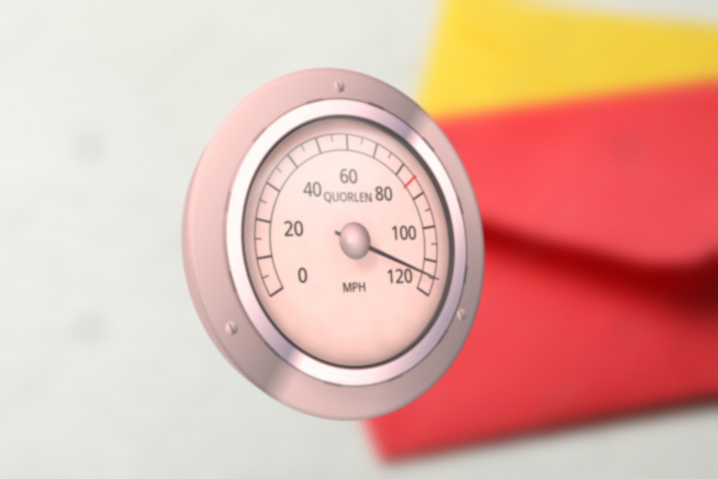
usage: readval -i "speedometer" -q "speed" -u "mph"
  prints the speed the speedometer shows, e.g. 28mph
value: 115mph
